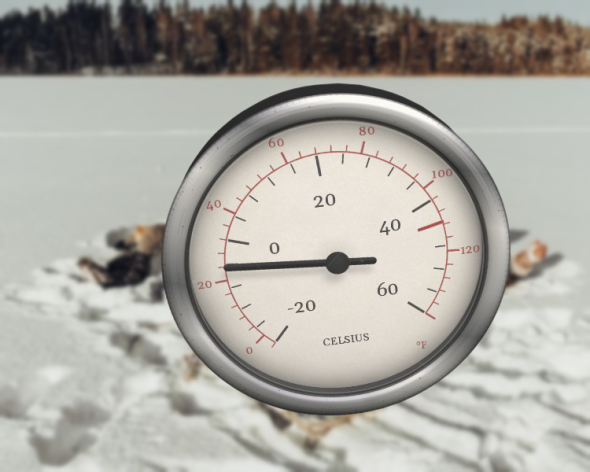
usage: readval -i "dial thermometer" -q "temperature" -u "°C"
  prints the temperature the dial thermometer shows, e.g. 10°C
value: -4°C
